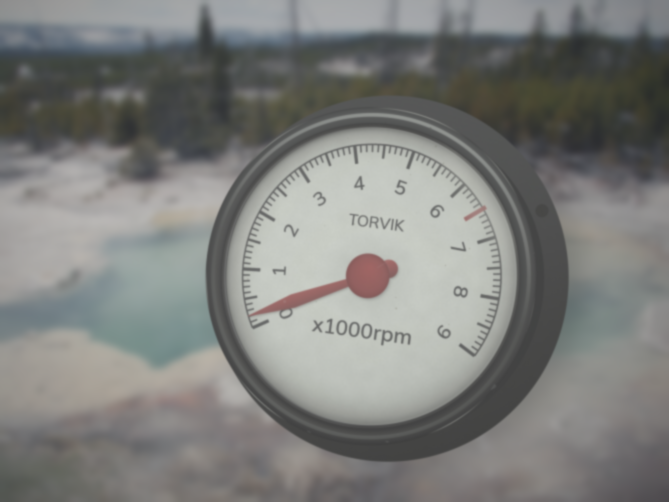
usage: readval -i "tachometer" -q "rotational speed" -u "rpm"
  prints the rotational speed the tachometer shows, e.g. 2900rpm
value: 200rpm
